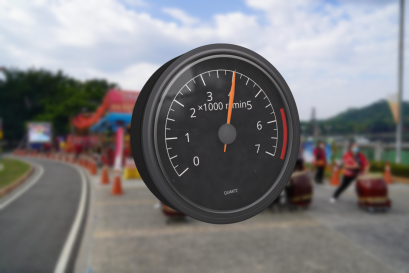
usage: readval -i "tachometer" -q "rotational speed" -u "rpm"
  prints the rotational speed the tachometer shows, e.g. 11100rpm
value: 4000rpm
